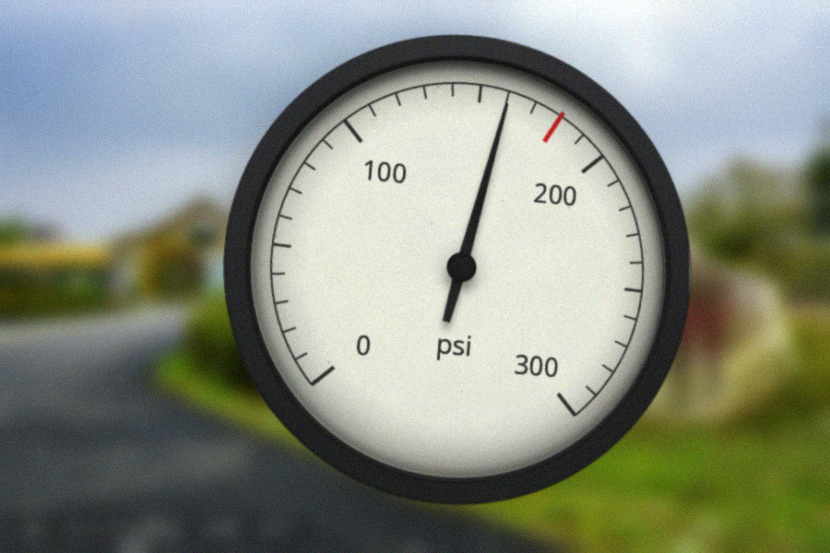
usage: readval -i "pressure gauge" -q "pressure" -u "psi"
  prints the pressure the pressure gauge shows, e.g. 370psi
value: 160psi
